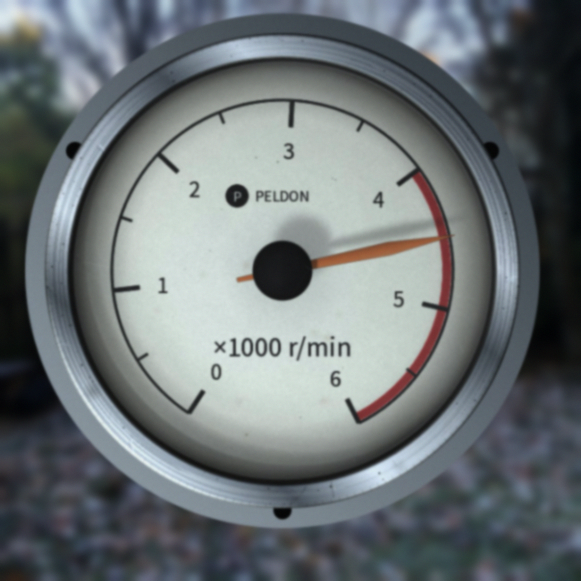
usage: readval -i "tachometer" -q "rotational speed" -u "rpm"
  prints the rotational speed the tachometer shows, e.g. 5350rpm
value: 4500rpm
